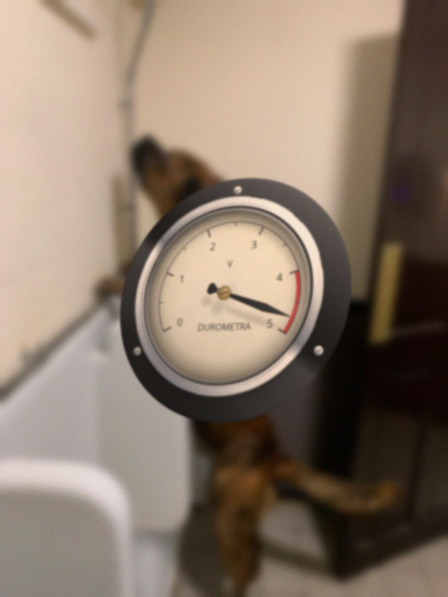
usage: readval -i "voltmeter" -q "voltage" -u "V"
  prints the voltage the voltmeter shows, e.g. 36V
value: 4.75V
